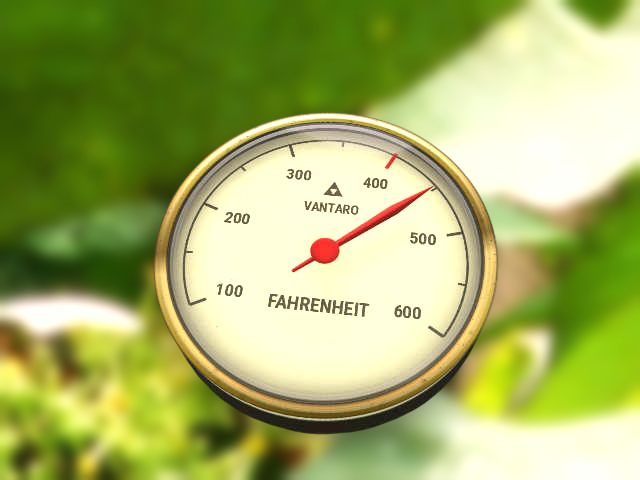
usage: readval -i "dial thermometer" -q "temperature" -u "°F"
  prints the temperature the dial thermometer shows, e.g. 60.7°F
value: 450°F
